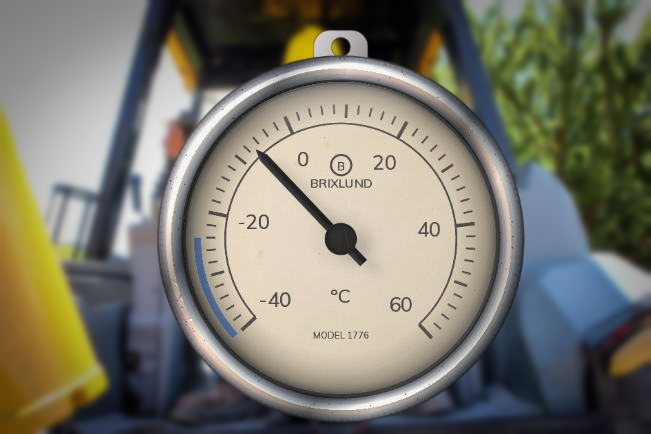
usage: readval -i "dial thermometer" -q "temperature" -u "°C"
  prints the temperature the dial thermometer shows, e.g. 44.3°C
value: -7°C
